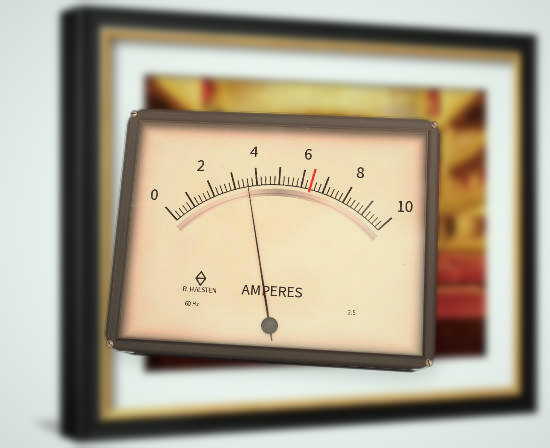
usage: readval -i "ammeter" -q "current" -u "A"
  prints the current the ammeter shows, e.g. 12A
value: 3.6A
